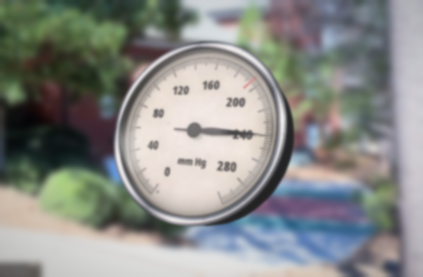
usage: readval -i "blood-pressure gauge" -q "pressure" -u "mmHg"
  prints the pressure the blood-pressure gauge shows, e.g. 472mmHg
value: 240mmHg
